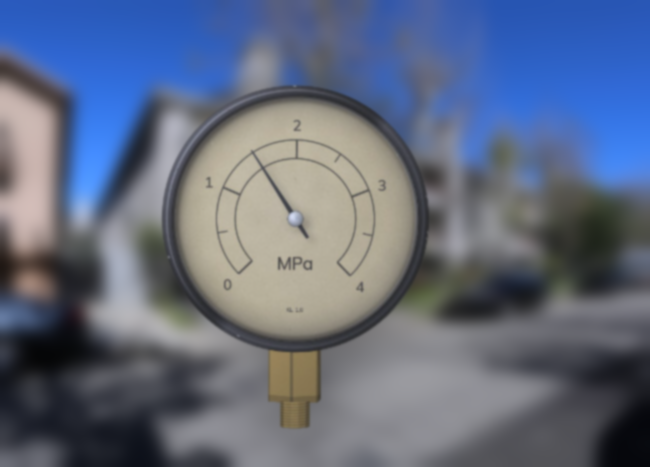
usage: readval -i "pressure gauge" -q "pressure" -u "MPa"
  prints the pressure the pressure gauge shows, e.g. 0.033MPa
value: 1.5MPa
